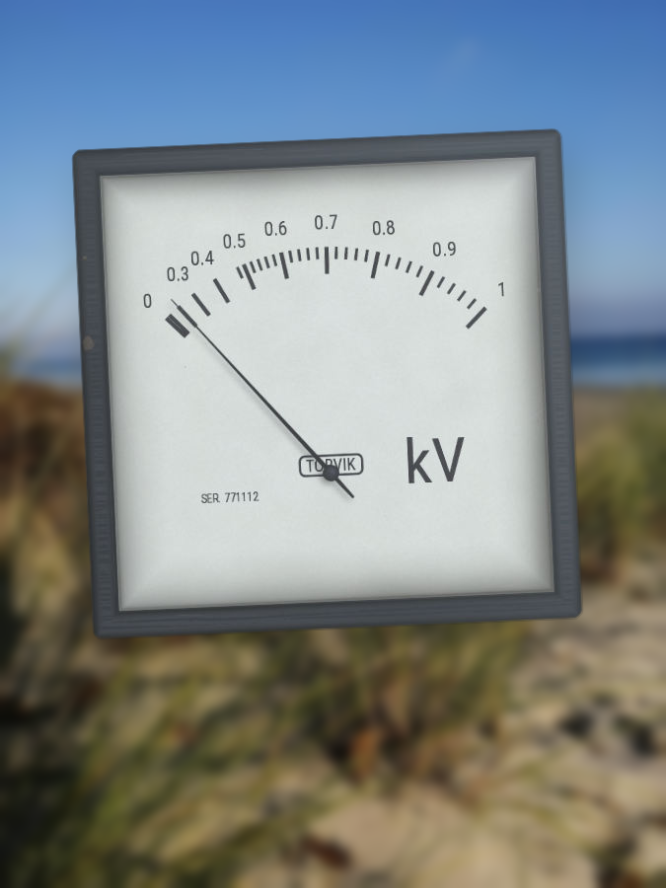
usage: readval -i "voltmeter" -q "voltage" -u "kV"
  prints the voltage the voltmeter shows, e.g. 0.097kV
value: 0.2kV
